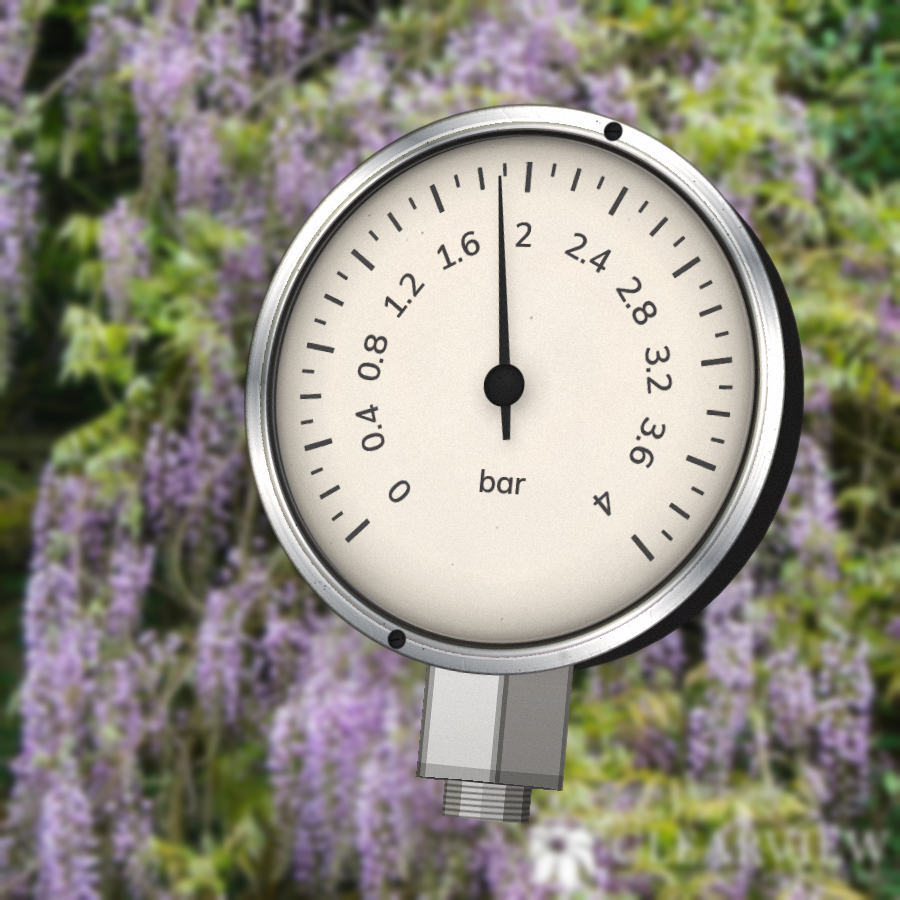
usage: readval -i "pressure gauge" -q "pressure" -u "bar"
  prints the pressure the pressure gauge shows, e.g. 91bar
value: 1.9bar
